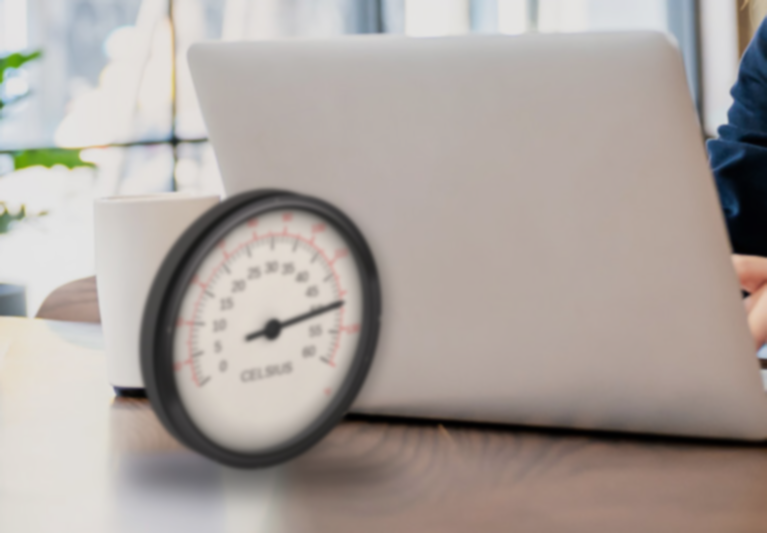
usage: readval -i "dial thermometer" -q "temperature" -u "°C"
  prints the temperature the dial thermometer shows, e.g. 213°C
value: 50°C
